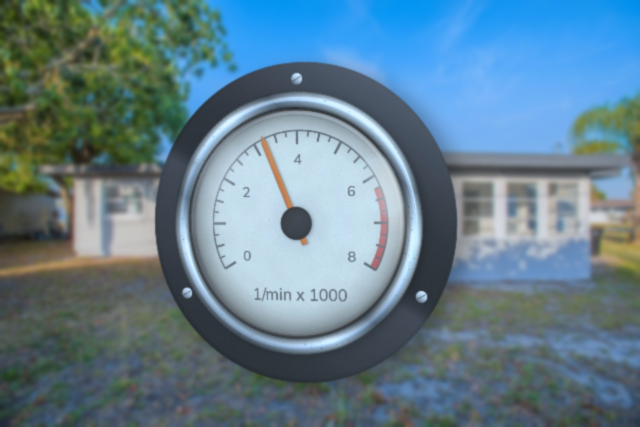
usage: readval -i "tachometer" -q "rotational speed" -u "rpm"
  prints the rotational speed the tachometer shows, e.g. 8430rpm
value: 3250rpm
